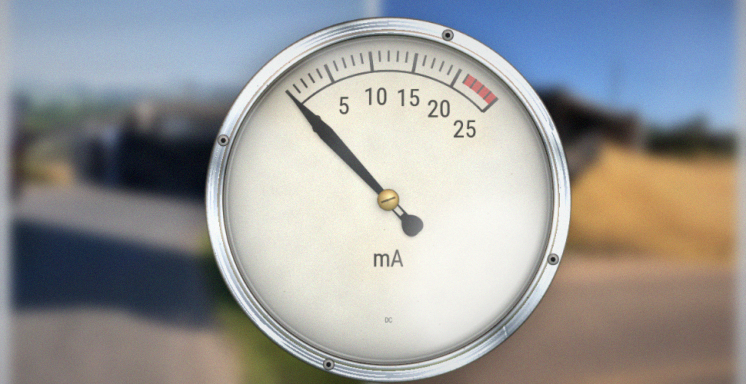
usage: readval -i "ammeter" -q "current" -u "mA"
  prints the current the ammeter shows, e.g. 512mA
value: 0mA
